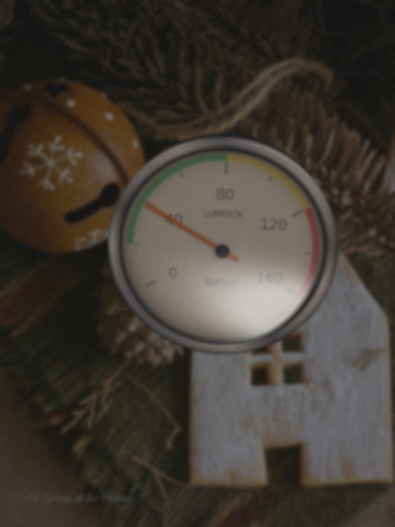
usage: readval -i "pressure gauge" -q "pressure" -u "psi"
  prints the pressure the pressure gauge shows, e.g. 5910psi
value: 40psi
